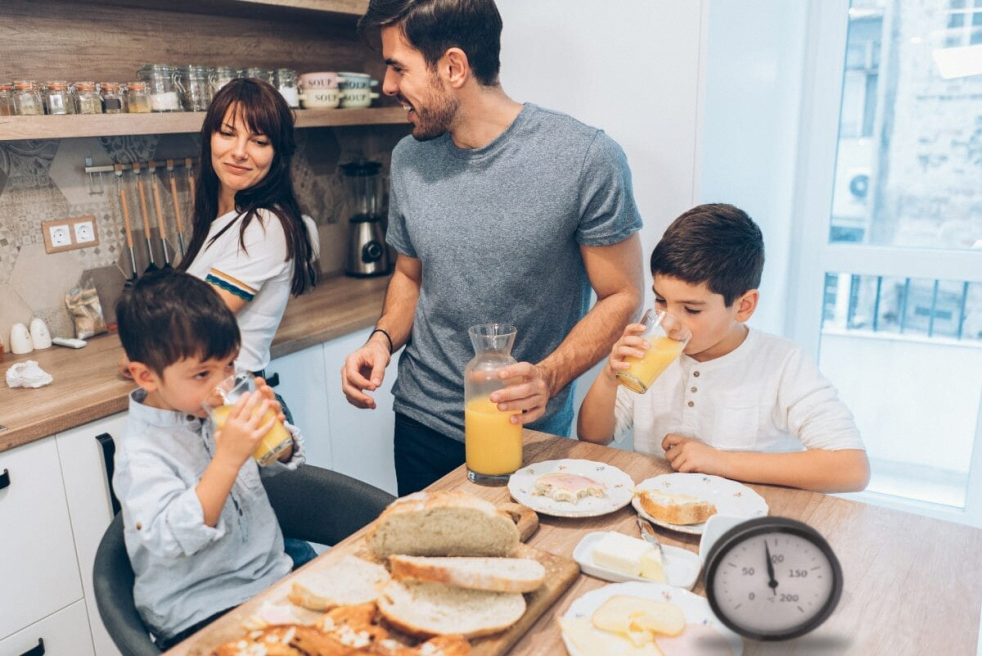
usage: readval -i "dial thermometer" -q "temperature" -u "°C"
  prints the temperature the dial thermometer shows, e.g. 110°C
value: 90°C
